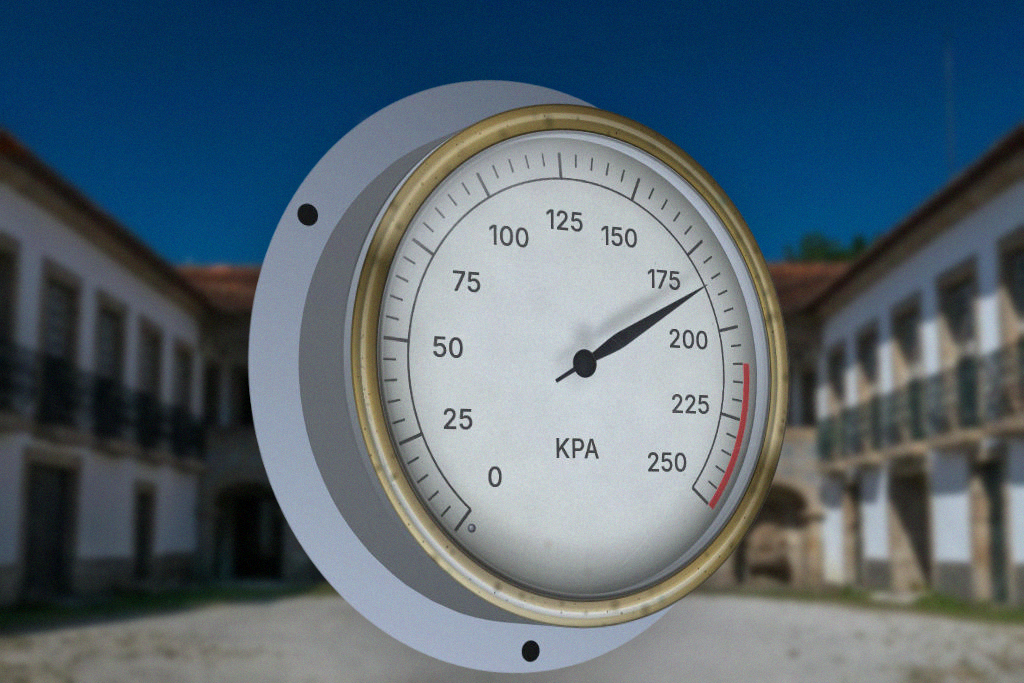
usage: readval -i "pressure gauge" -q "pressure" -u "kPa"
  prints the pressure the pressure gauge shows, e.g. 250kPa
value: 185kPa
